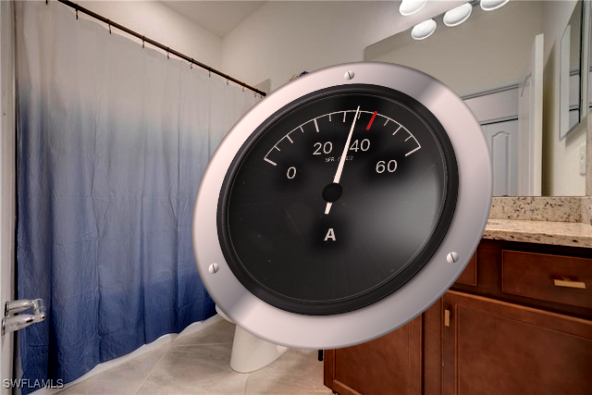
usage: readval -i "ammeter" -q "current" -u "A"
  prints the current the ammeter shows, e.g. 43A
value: 35A
